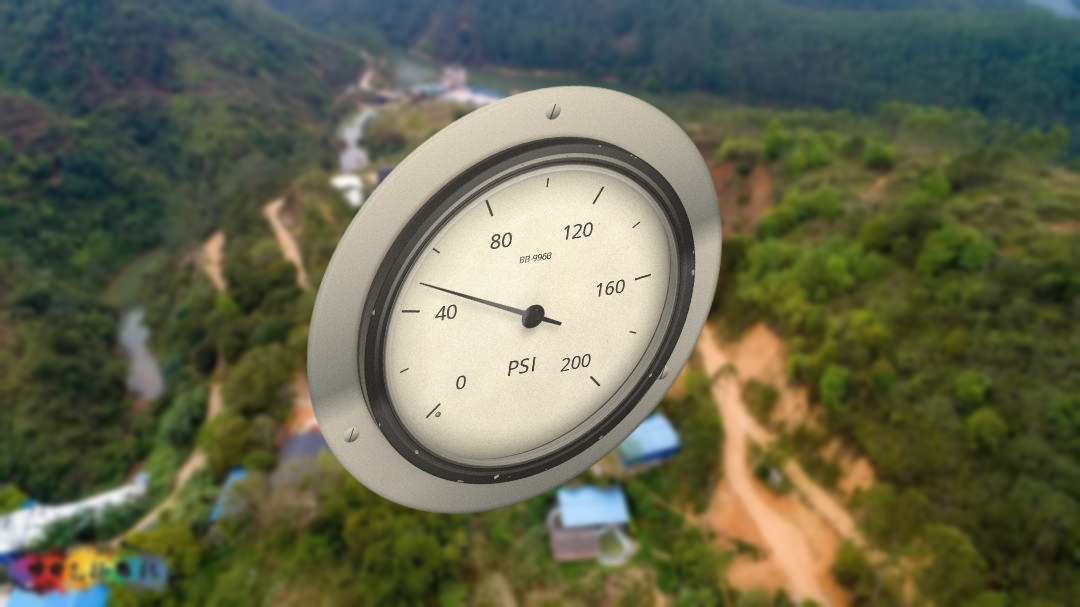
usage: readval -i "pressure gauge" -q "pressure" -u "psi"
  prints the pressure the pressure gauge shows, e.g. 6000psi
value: 50psi
